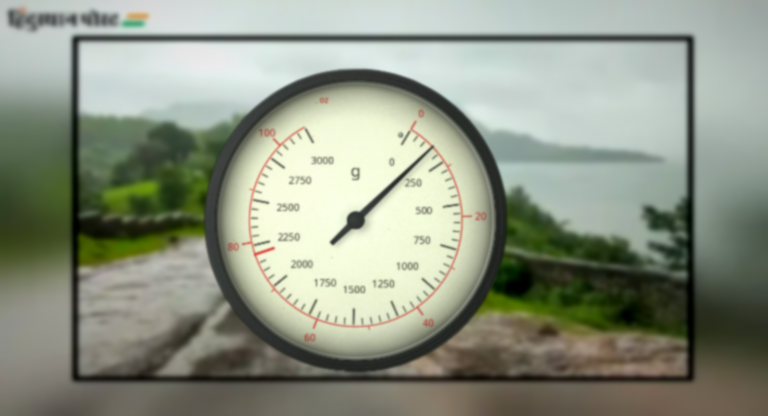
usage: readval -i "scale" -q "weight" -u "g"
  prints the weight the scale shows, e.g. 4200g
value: 150g
